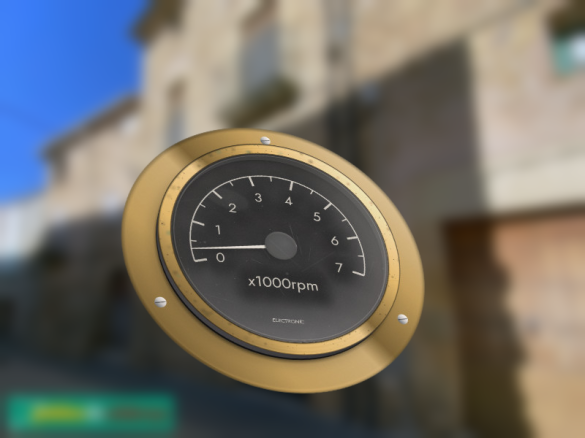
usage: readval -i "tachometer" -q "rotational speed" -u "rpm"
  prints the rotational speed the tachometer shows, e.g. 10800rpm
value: 250rpm
